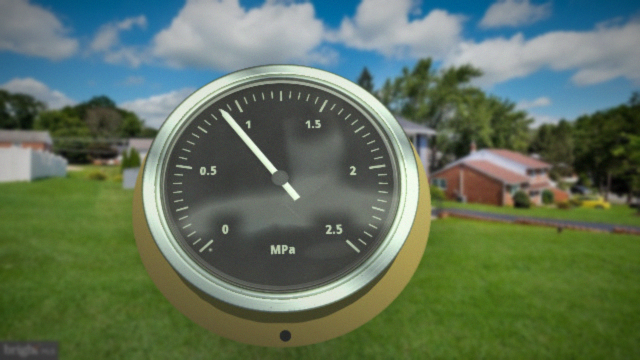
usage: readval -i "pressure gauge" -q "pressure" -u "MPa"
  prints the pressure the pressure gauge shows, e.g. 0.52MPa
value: 0.9MPa
